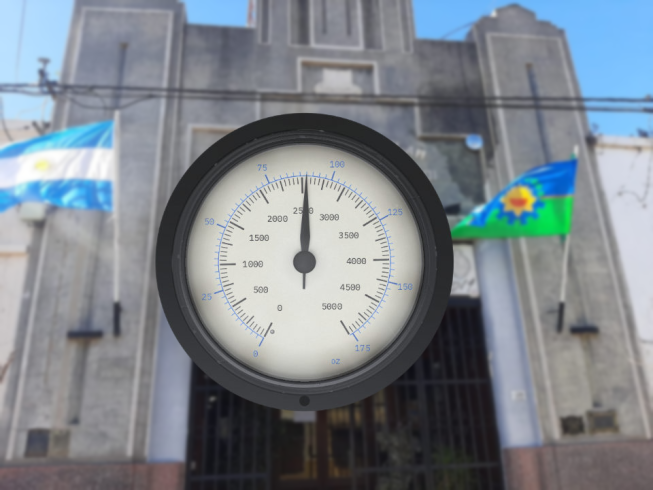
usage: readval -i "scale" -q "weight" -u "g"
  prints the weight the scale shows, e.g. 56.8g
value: 2550g
